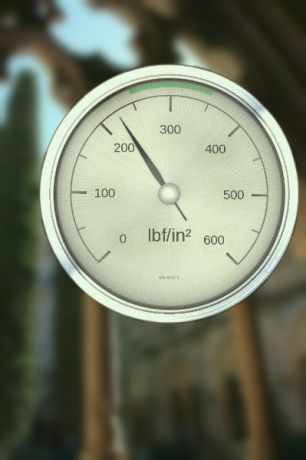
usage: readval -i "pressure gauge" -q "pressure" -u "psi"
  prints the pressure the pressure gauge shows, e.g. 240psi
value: 225psi
